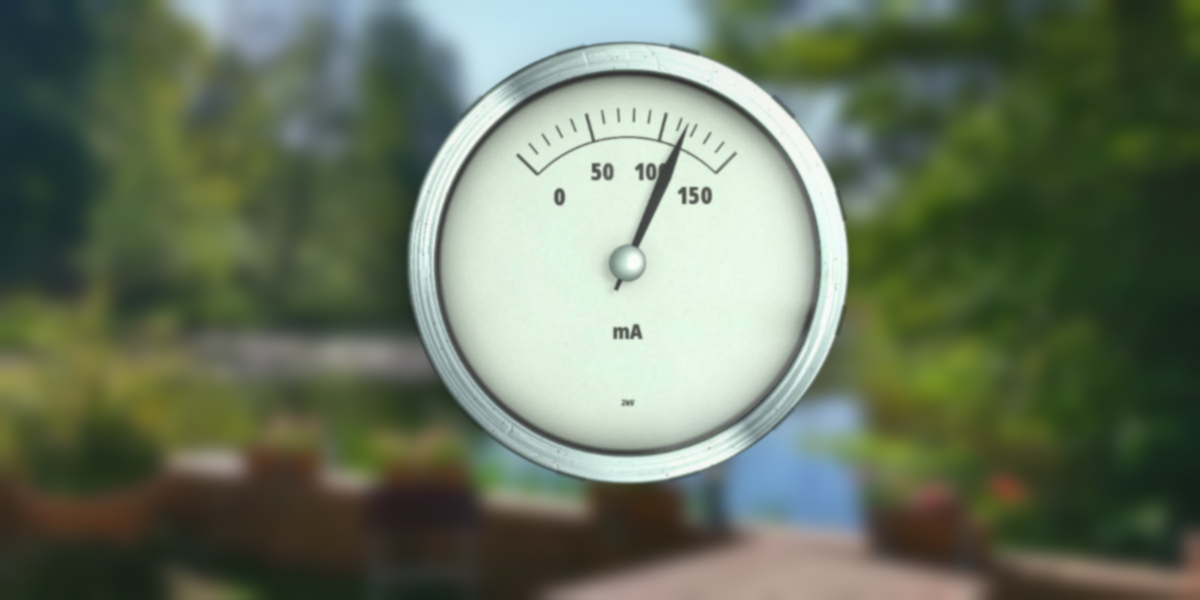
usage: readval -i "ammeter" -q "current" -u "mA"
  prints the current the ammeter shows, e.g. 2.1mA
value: 115mA
